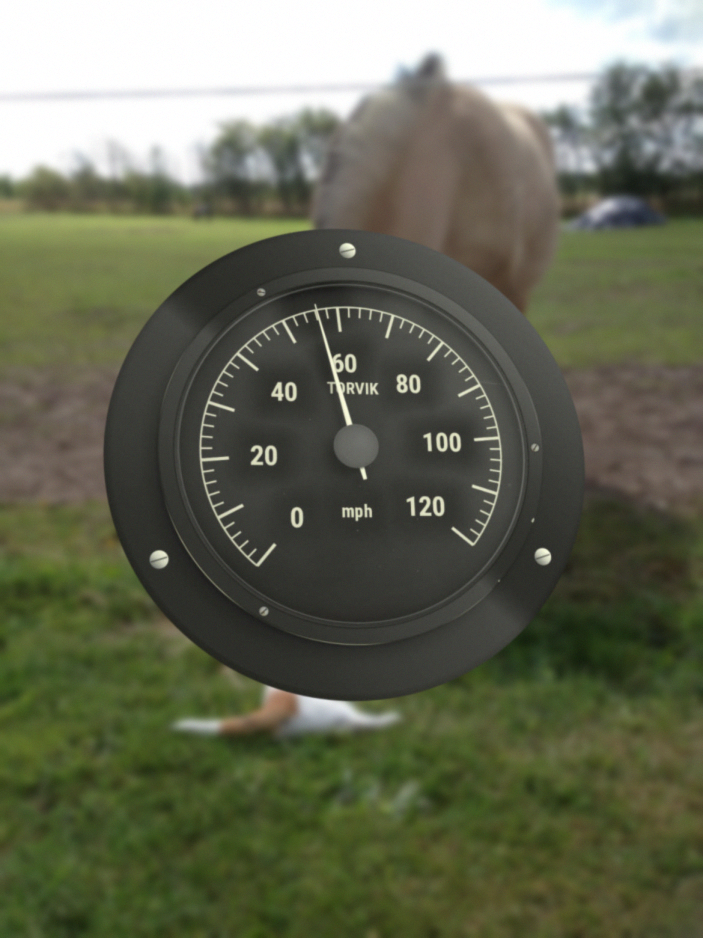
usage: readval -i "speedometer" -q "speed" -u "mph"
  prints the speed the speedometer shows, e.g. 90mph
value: 56mph
